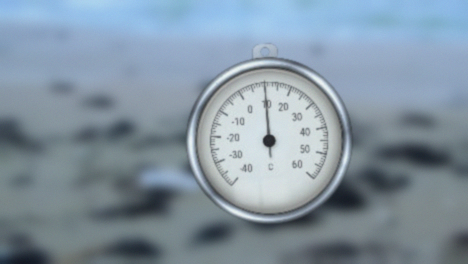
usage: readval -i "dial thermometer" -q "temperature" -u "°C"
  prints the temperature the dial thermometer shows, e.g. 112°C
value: 10°C
